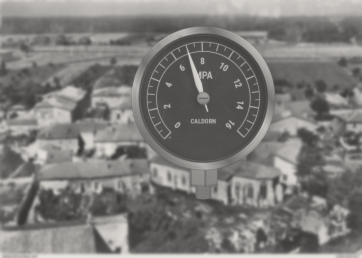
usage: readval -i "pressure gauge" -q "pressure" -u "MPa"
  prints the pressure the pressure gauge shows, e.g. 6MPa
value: 7MPa
